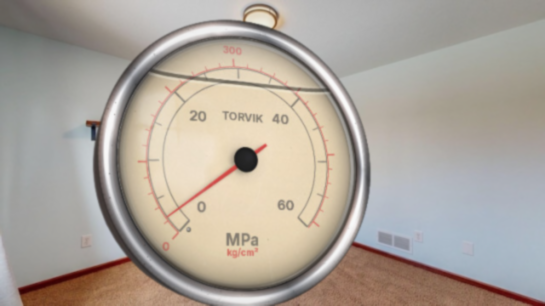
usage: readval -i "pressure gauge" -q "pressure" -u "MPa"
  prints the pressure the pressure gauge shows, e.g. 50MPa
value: 2.5MPa
